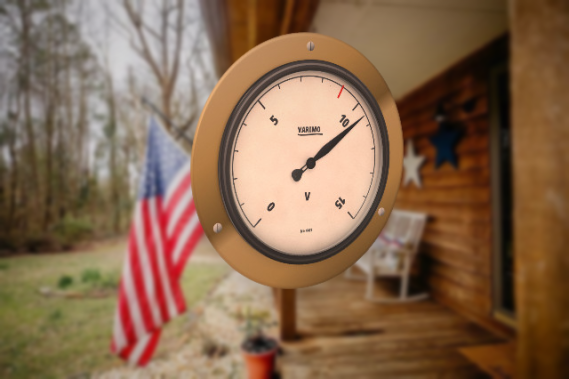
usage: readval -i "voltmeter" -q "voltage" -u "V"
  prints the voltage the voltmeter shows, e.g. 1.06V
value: 10.5V
